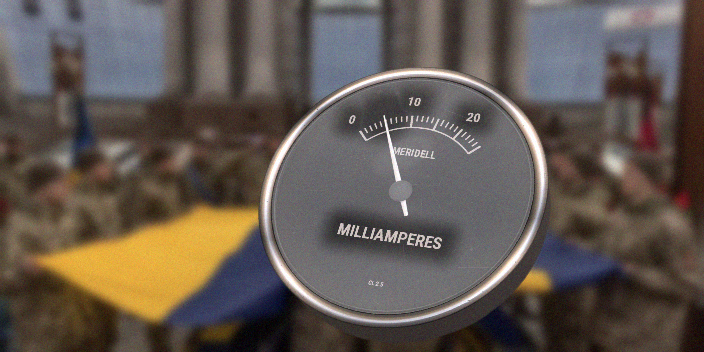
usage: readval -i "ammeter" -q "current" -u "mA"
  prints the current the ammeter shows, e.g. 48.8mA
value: 5mA
